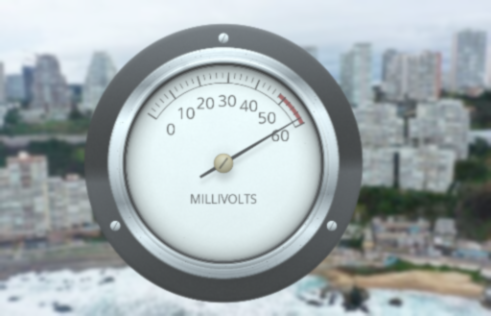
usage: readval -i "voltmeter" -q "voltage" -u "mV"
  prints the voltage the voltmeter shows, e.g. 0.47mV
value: 58mV
